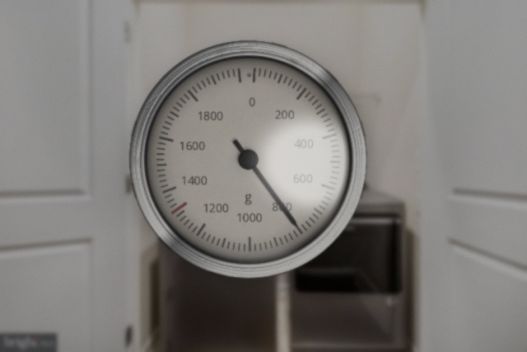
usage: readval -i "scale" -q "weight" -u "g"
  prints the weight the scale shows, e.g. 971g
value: 800g
